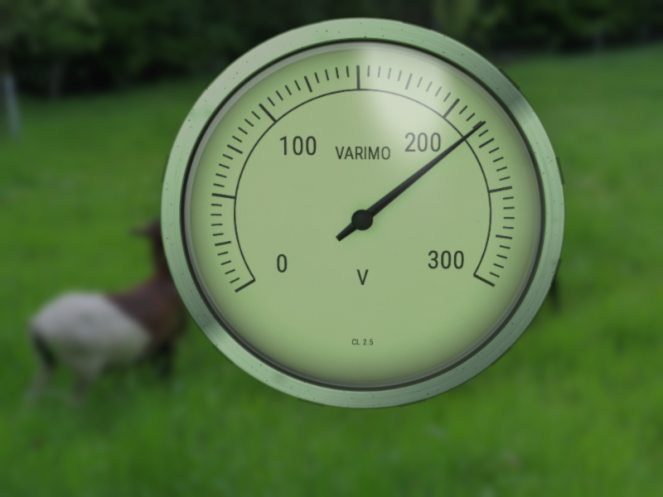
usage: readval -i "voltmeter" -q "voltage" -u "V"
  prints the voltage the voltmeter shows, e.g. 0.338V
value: 215V
